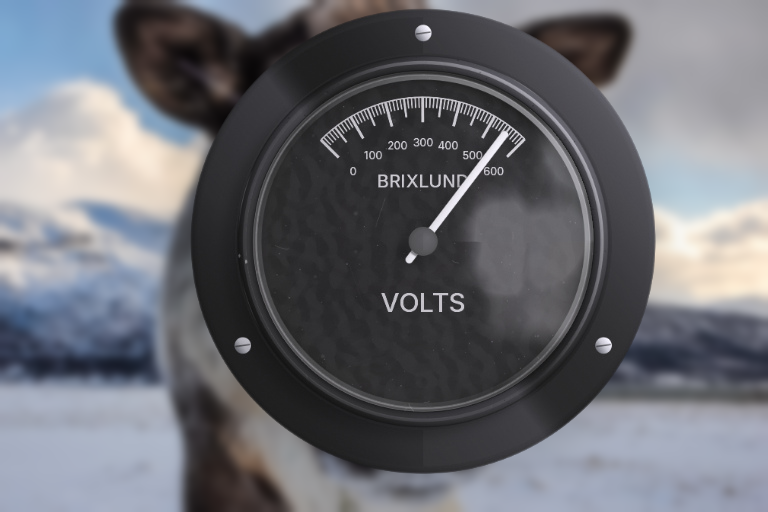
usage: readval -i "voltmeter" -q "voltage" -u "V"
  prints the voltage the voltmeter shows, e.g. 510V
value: 550V
